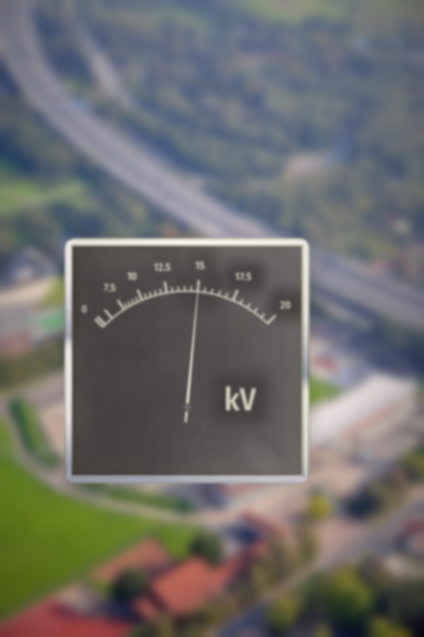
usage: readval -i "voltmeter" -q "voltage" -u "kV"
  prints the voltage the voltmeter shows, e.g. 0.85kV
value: 15kV
